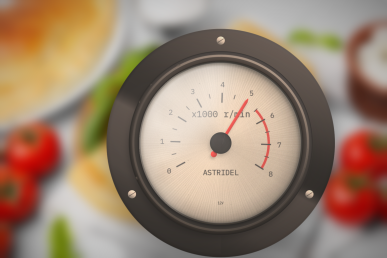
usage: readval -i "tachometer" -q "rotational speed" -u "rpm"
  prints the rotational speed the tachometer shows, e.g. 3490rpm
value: 5000rpm
